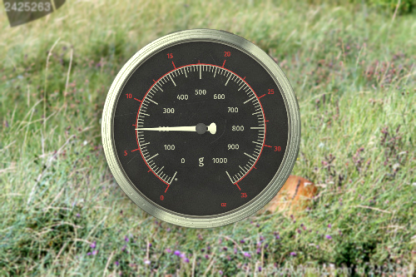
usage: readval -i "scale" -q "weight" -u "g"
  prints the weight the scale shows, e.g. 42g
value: 200g
